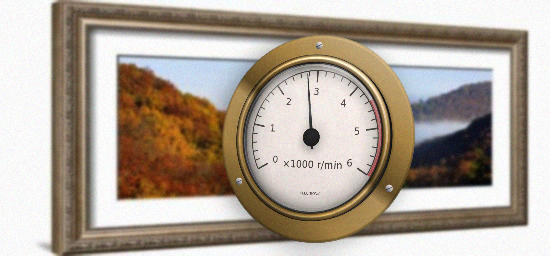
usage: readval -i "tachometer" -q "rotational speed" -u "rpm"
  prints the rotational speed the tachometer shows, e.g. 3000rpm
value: 2800rpm
